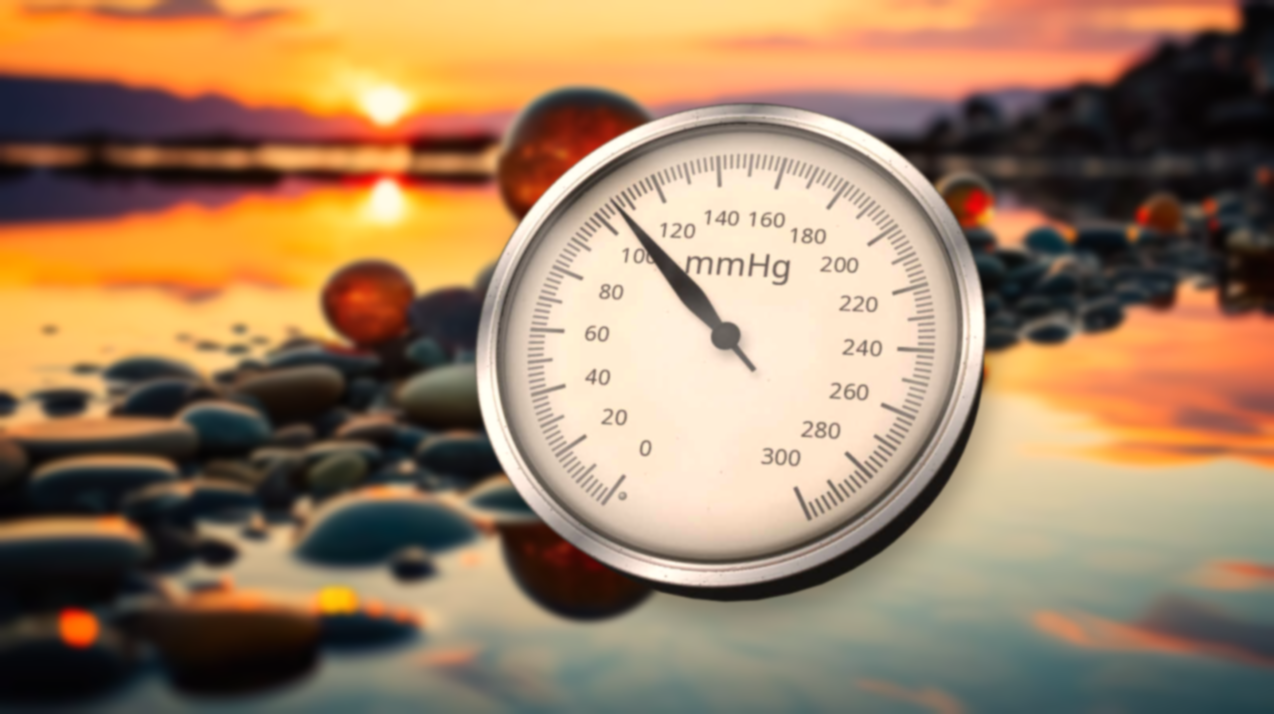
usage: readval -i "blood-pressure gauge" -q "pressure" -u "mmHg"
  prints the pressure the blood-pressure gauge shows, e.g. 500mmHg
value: 106mmHg
